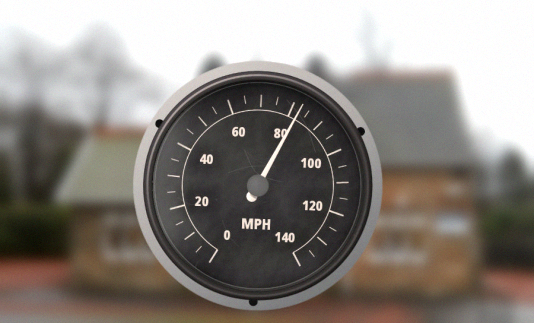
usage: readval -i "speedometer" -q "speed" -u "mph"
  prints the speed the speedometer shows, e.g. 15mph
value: 82.5mph
